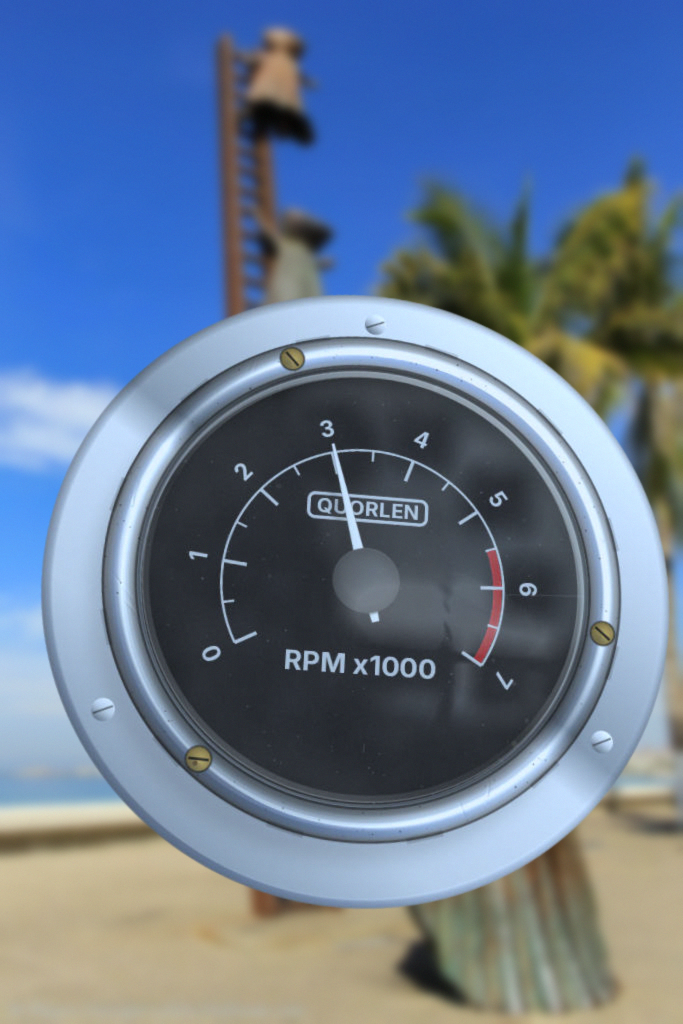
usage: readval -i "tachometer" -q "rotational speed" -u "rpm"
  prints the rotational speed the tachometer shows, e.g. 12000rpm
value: 3000rpm
